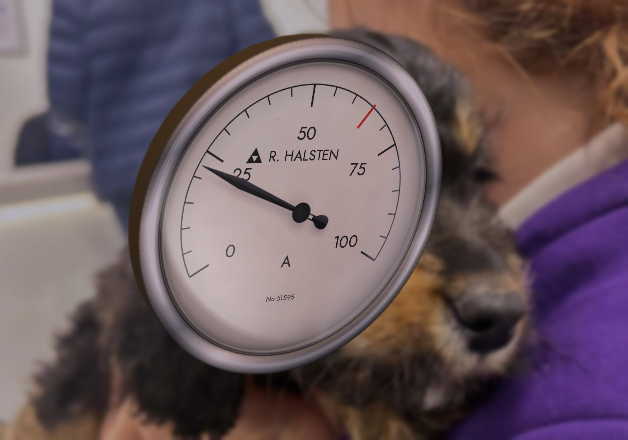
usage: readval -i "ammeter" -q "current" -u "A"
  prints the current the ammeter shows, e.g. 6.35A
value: 22.5A
